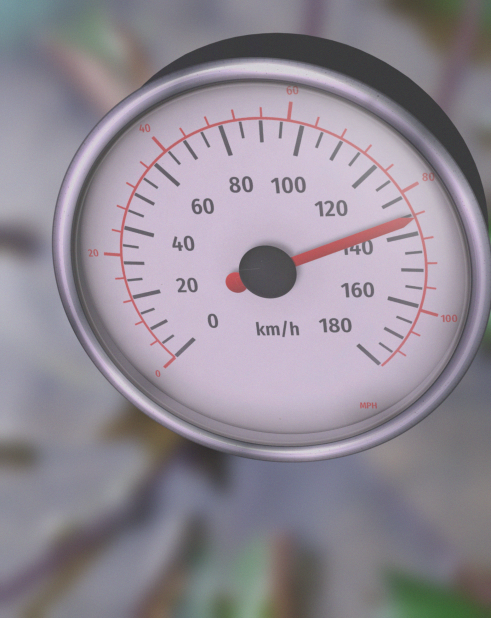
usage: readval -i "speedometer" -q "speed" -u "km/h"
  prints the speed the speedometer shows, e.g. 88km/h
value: 135km/h
